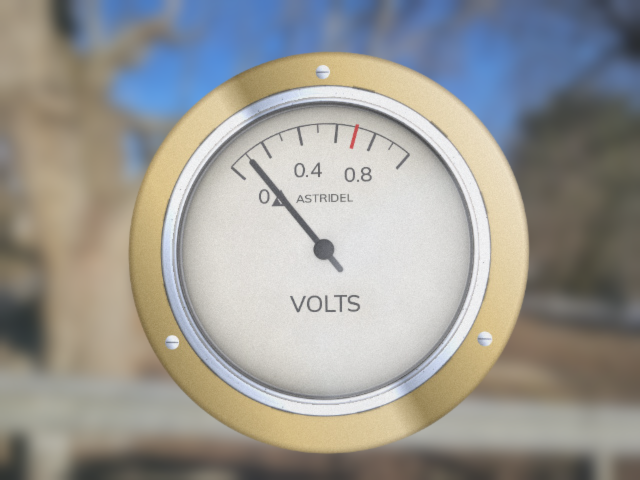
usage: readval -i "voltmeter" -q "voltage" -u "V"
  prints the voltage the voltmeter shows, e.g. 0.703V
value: 0.1V
